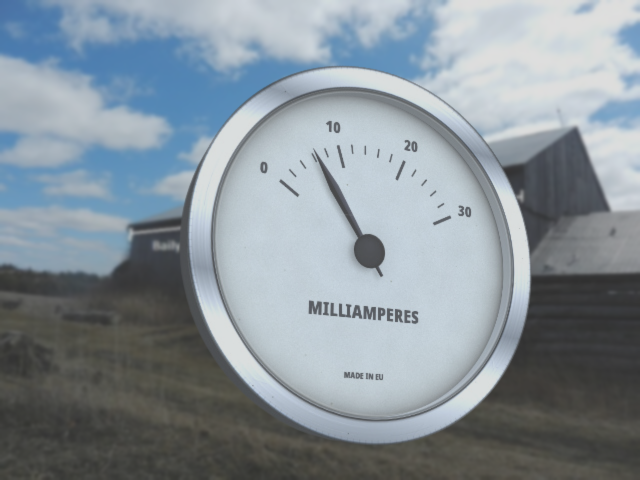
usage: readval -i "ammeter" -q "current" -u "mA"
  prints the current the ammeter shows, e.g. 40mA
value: 6mA
